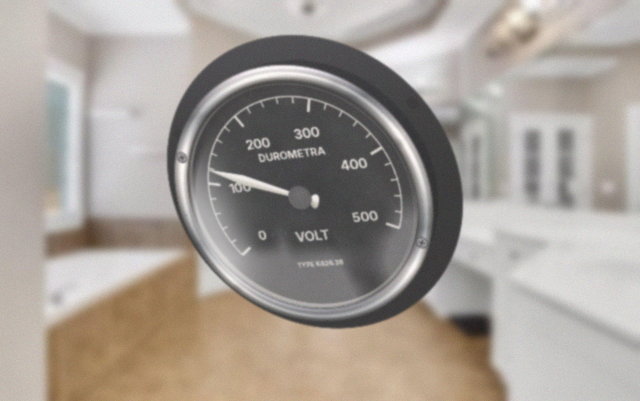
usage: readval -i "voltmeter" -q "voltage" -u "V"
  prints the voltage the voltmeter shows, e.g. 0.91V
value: 120V
